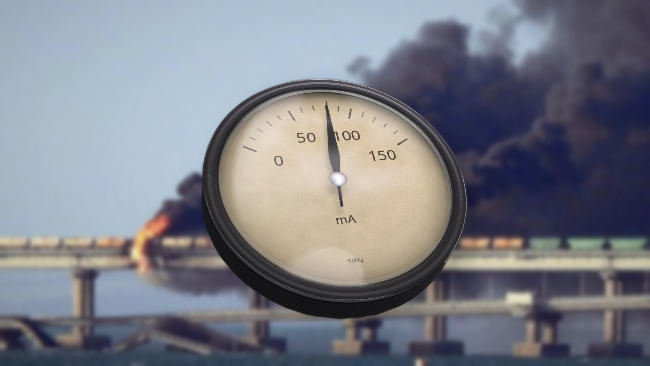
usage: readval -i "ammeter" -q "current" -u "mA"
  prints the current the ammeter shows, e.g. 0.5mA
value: 80mA
